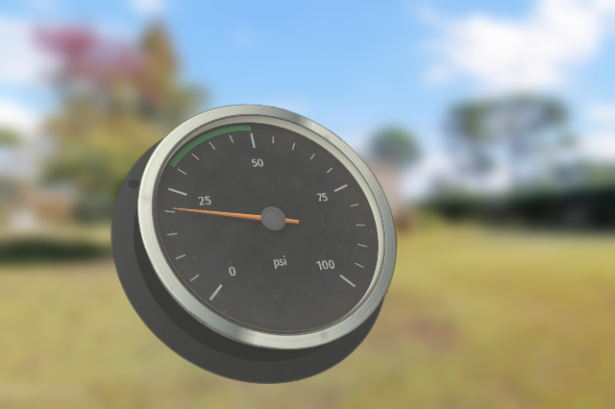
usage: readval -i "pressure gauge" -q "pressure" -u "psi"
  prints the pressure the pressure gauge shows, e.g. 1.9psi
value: 20psi
